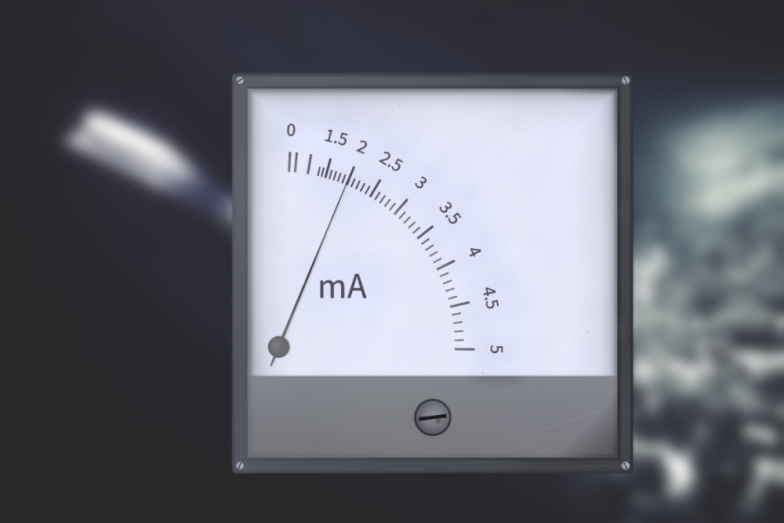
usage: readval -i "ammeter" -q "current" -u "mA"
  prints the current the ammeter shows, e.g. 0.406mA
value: 2mA
